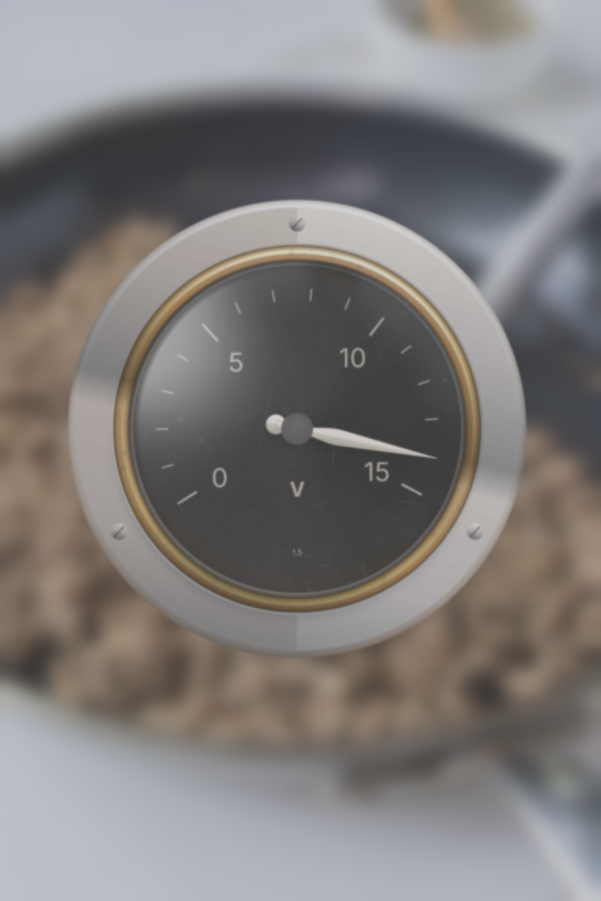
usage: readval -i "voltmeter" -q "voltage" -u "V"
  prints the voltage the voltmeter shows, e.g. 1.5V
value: 14V
